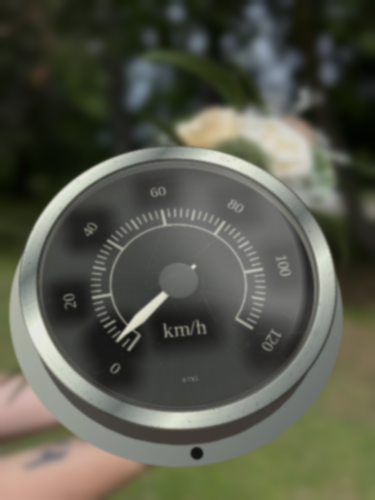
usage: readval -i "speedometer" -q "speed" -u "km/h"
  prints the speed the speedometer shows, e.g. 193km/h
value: 4km/h
